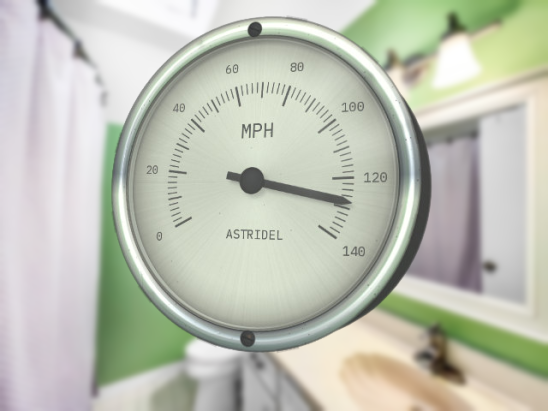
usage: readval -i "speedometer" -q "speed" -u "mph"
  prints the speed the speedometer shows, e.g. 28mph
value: 128mph
